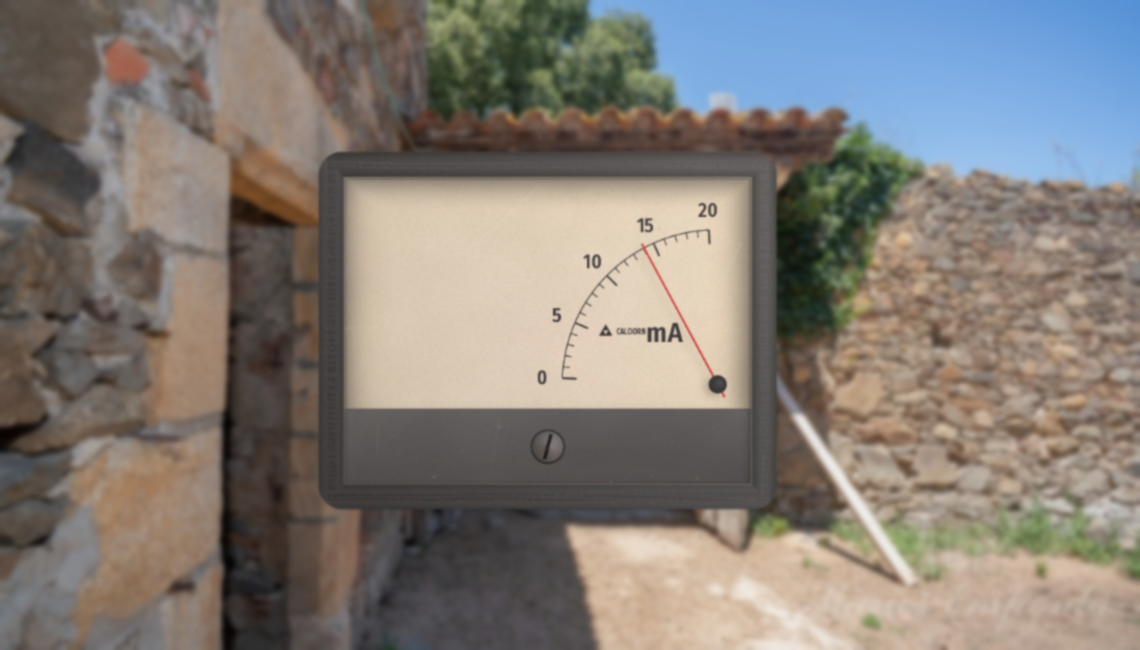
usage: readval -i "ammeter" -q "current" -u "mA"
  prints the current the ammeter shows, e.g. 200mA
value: 14mA
